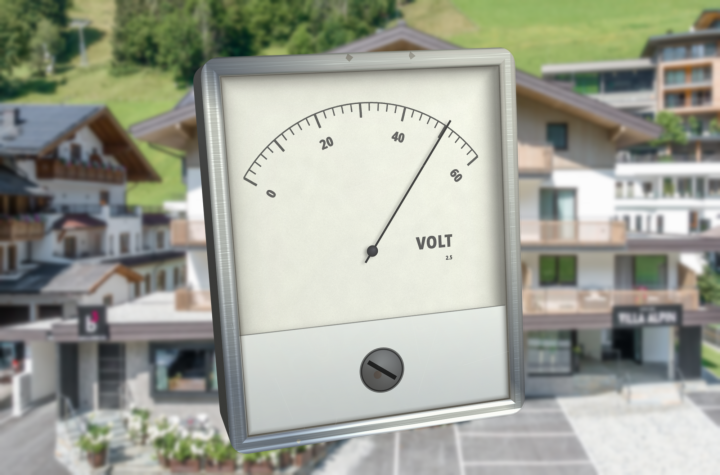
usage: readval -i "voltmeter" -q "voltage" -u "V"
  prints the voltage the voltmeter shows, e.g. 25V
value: 50V
